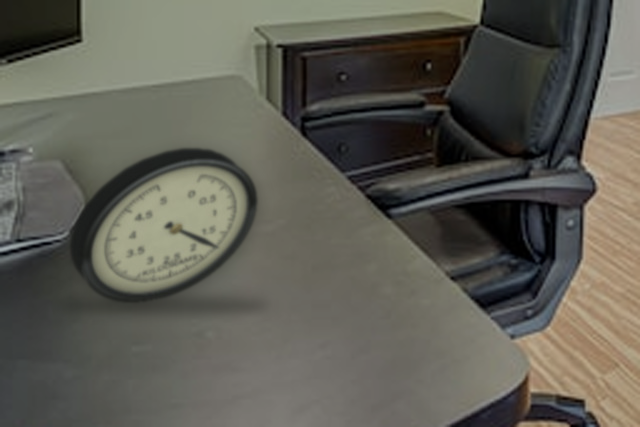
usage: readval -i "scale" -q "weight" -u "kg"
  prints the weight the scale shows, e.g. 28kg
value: 1.75kg
